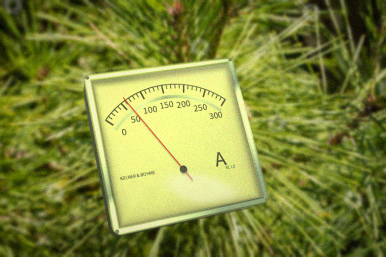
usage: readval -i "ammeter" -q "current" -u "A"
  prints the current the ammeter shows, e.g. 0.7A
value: 60A
